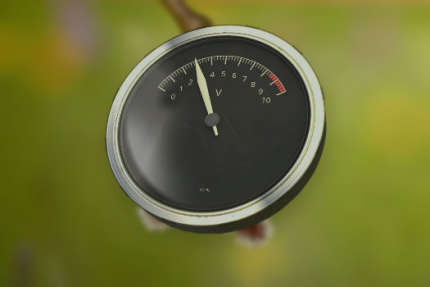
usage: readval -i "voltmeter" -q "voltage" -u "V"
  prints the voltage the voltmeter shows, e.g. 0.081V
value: 3V
